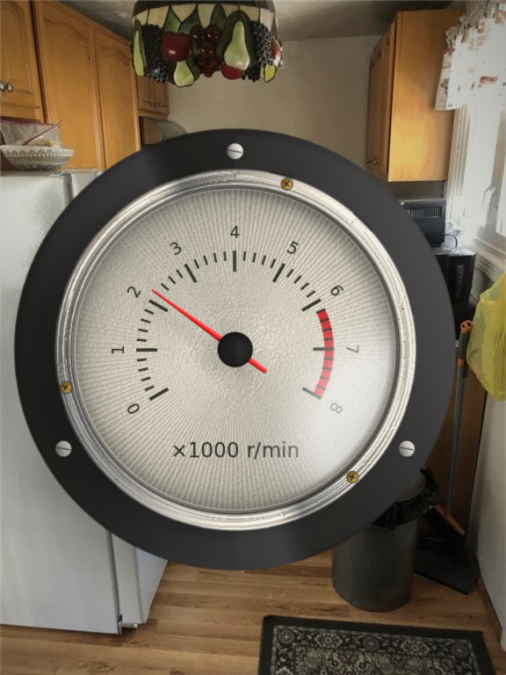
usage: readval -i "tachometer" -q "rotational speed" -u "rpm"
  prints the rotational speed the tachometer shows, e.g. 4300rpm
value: 2200rpm
